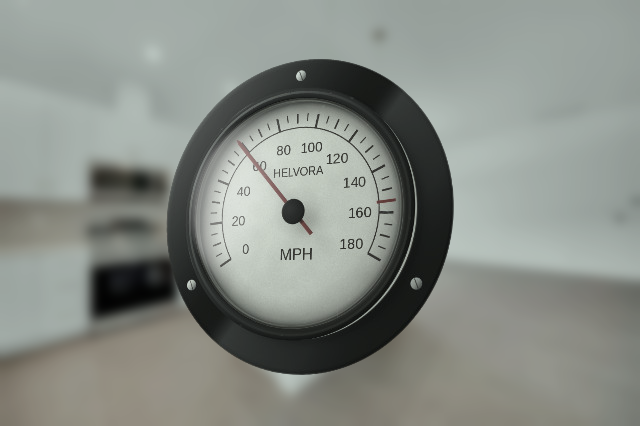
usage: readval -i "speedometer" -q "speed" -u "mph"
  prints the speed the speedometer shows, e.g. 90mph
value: 60mph
